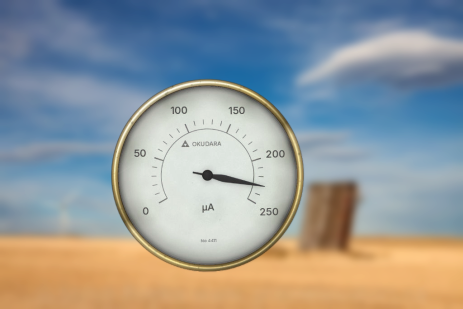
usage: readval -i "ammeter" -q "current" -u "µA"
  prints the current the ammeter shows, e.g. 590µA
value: 230µA
